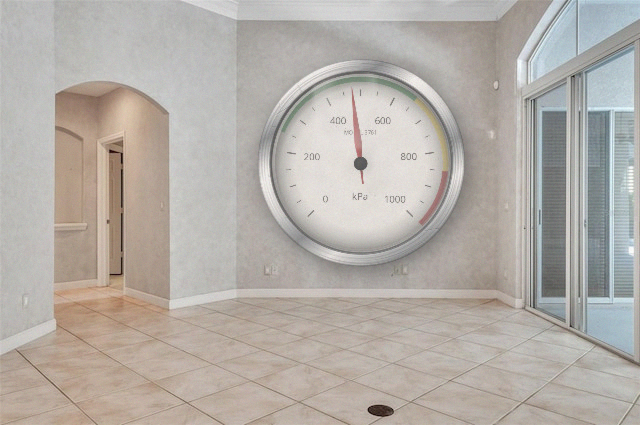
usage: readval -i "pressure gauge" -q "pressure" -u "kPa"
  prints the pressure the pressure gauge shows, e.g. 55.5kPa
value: 475kPa
